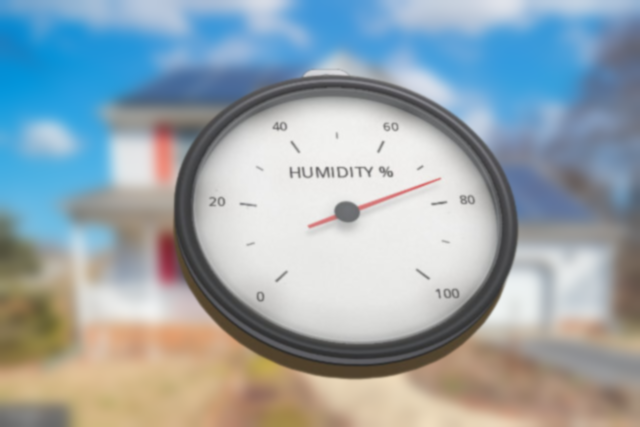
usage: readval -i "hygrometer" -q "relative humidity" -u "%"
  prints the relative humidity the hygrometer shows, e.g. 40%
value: 75%
